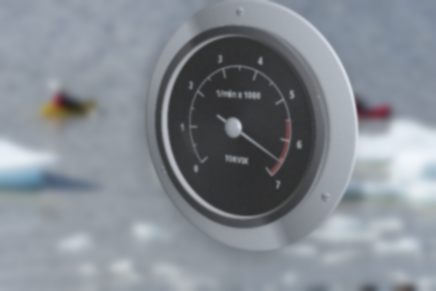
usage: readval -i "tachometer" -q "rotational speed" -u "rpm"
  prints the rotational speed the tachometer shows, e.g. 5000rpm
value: 6500rpm
